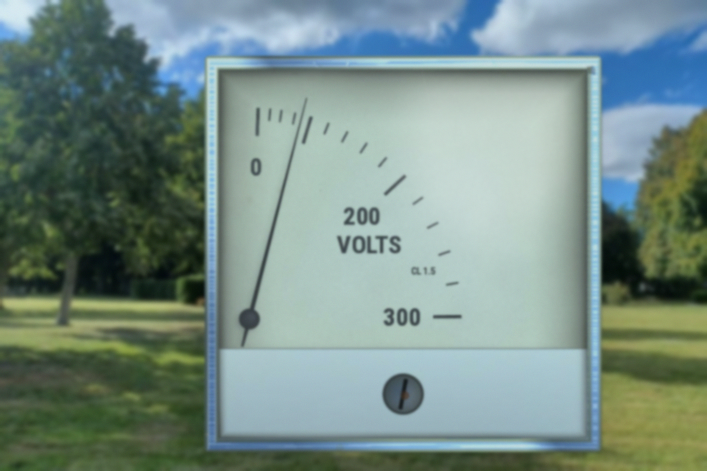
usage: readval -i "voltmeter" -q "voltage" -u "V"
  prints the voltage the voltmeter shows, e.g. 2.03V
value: 90V
